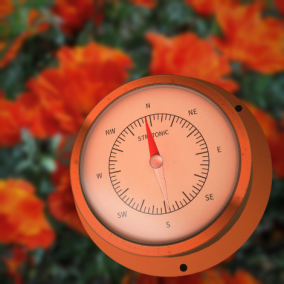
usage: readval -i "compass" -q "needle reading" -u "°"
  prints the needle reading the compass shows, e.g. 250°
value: 355°
